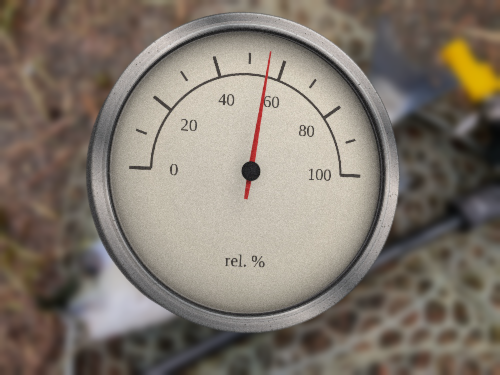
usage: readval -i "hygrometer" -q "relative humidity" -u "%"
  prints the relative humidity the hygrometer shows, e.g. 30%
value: 55%
